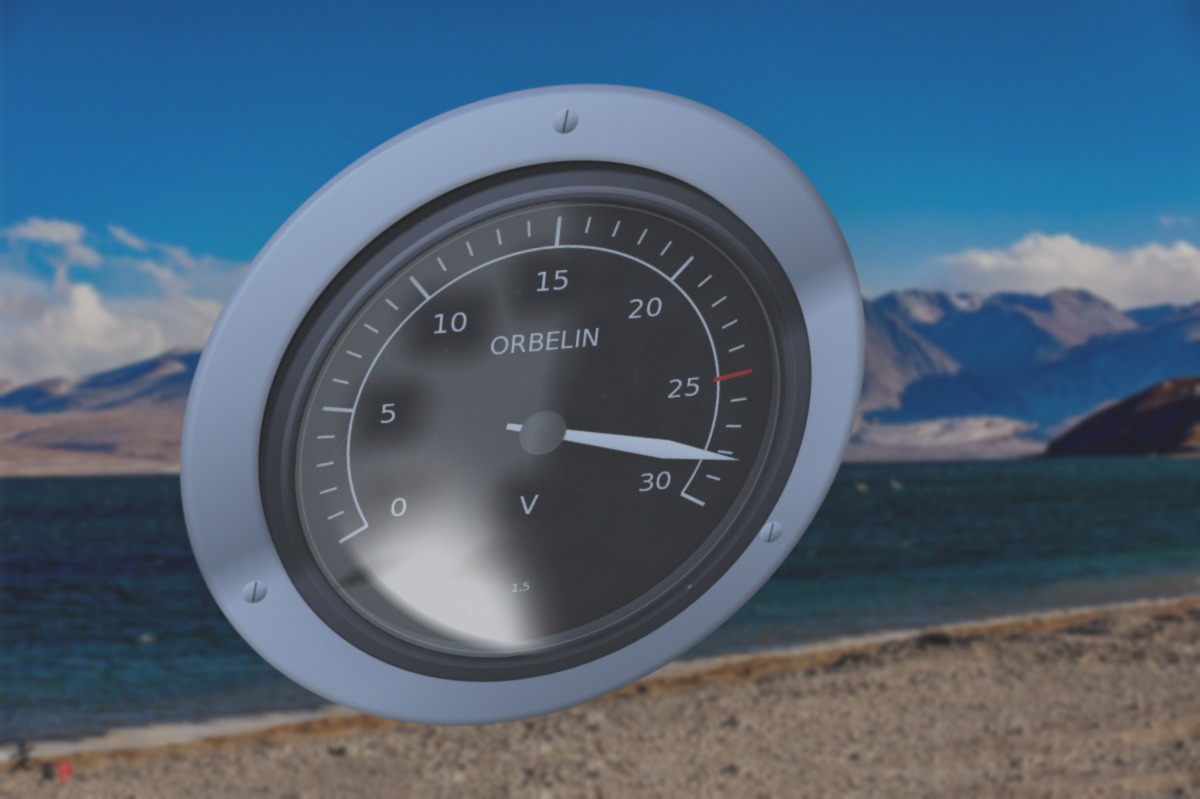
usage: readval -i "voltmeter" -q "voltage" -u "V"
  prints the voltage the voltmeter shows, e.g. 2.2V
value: 28V
